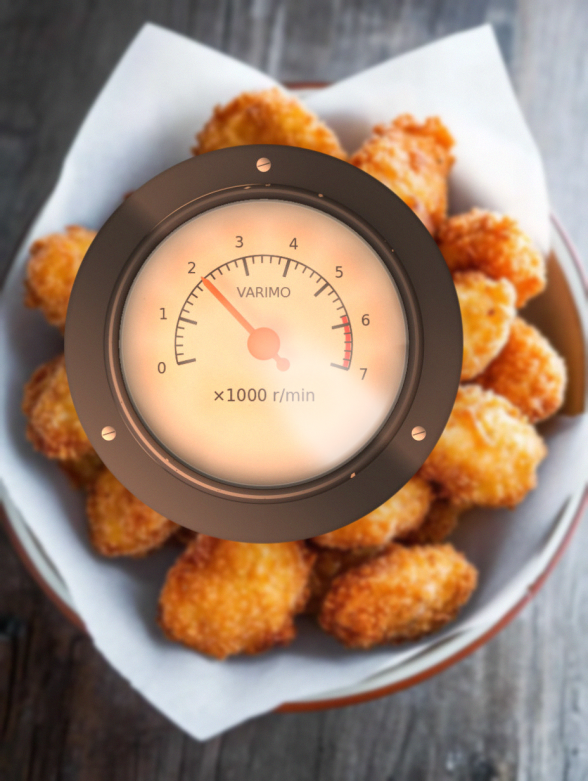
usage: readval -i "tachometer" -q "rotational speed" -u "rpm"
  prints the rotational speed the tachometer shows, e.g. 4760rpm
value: 2000rpm
